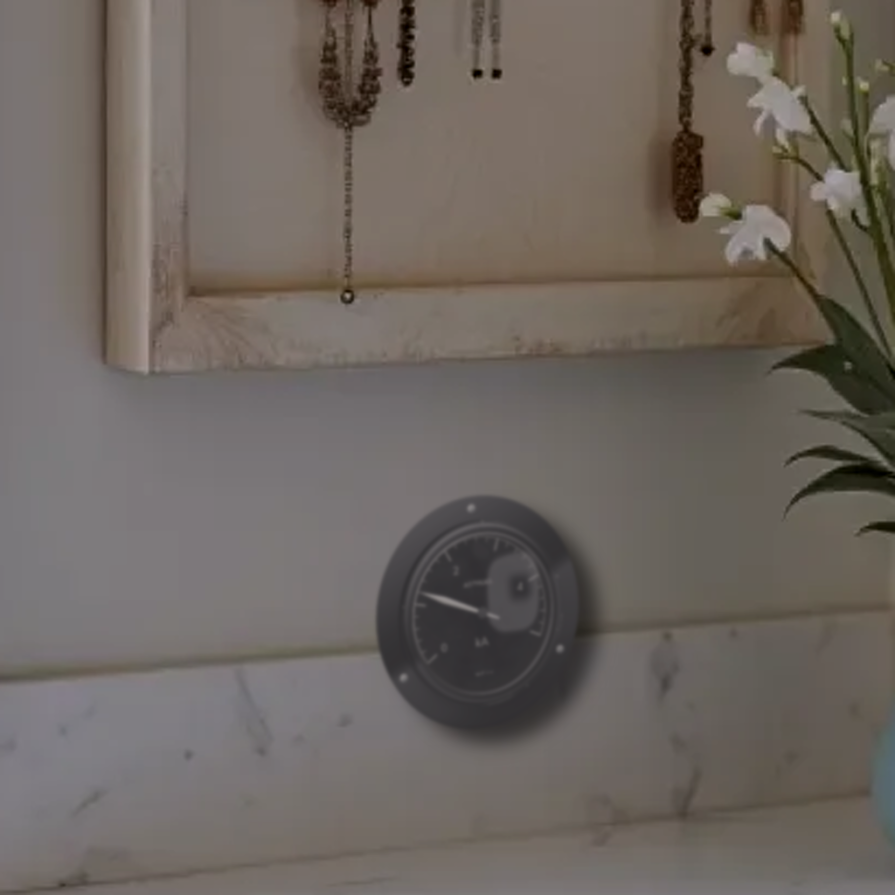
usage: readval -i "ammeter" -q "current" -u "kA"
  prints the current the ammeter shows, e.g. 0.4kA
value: 1.2kA
